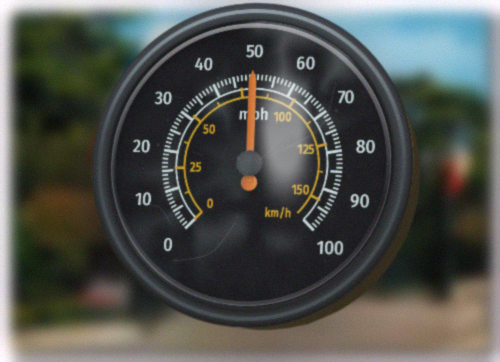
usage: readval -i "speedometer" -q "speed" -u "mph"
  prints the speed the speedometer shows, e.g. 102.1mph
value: 50mph
